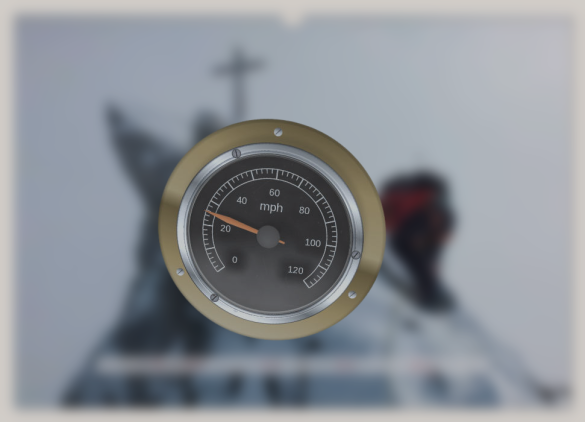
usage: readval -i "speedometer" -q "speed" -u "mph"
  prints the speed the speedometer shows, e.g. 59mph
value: 26mph
